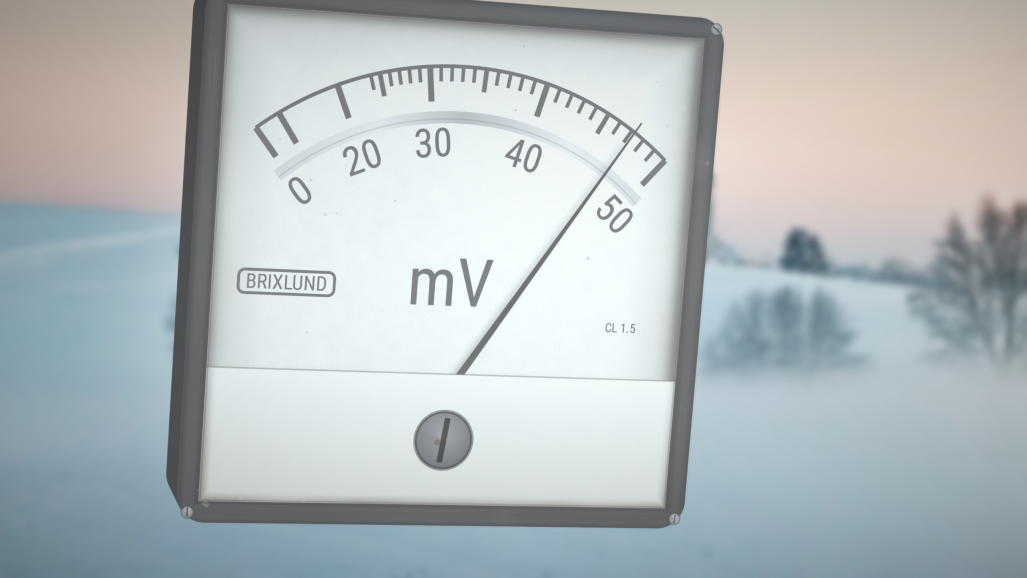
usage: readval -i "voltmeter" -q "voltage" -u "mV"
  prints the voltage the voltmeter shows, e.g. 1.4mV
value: 47mV
